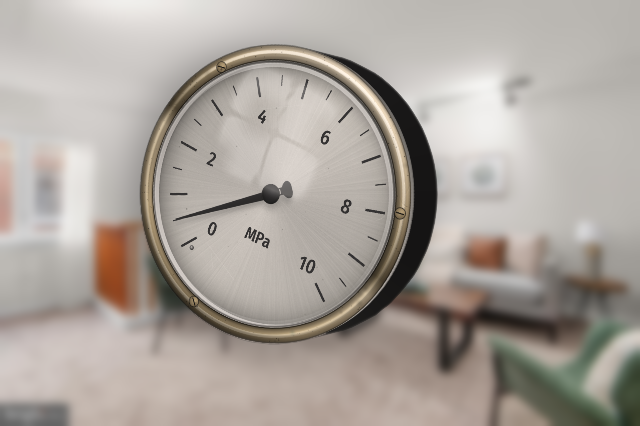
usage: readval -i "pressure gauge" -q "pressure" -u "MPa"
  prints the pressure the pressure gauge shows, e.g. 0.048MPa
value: 0.5MPa
